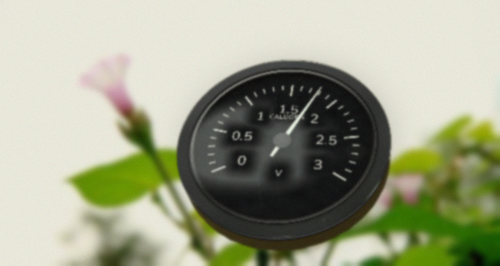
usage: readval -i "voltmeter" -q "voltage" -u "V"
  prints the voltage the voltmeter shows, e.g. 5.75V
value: 1.8V
